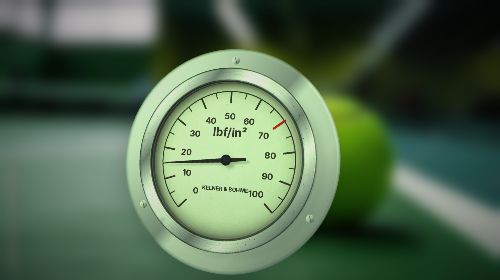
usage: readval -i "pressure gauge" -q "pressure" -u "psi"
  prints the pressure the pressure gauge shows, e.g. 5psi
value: 15psi
